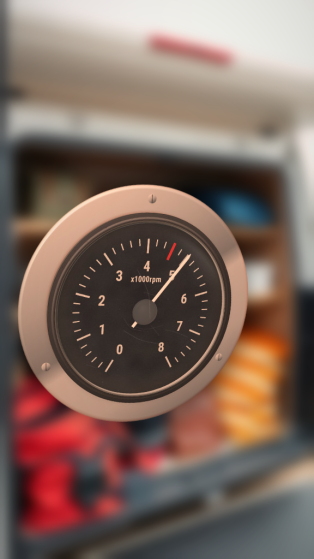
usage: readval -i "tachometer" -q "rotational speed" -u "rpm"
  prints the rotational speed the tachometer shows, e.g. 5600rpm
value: 5000rpm
